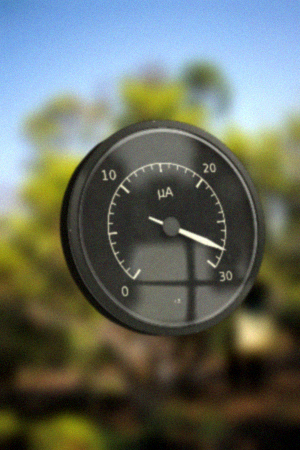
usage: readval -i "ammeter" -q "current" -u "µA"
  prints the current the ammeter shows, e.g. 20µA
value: 28µA
